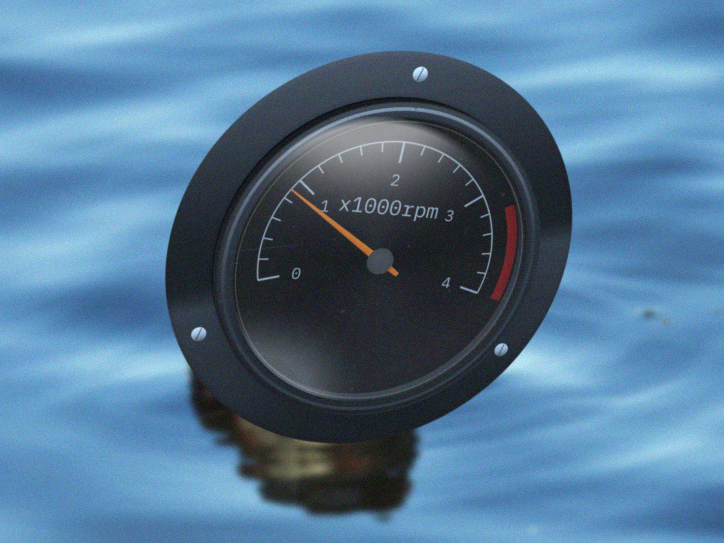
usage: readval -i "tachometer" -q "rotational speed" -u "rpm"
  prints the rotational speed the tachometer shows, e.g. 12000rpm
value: 900rpm
